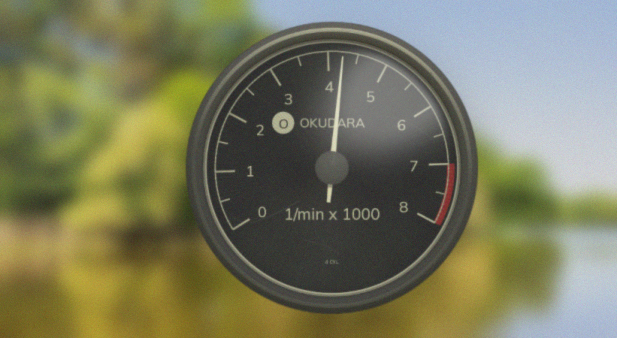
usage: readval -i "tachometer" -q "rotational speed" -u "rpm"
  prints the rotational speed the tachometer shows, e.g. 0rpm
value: 4250rpm
